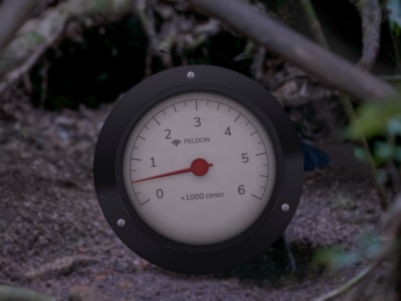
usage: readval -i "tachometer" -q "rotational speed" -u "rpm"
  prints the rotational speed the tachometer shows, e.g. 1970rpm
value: 500rpm
